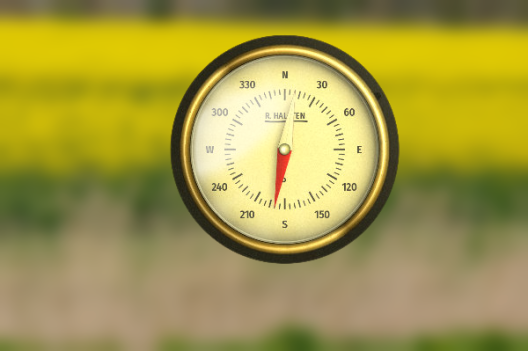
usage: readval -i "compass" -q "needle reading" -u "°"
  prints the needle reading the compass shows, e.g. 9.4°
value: 190°
